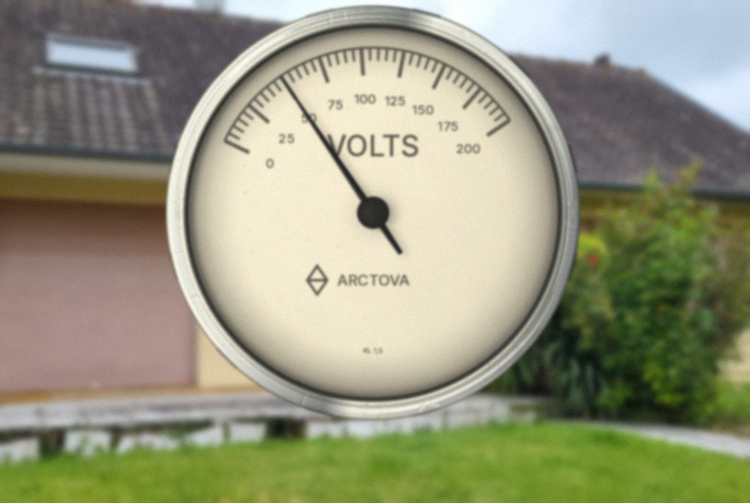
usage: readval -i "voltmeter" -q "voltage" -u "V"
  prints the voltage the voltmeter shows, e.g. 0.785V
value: 50V
